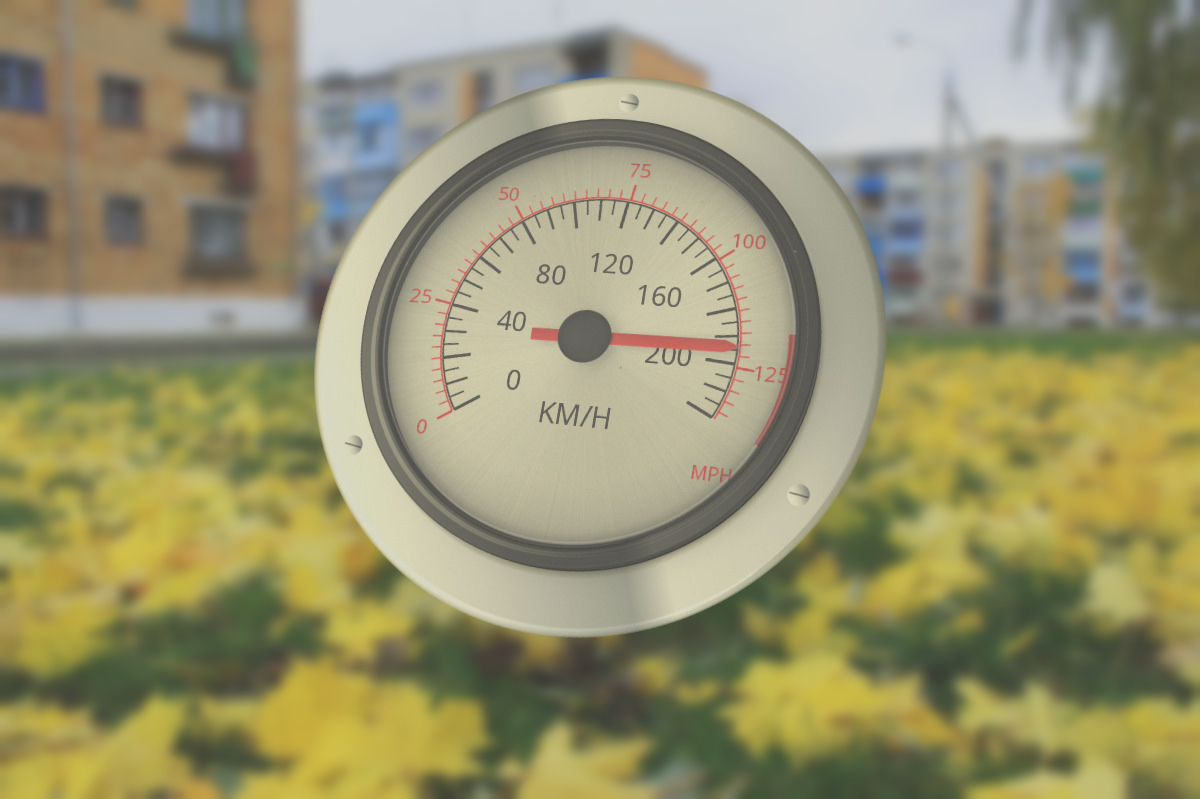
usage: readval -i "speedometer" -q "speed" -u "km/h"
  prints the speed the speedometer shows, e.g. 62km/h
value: 195km/h
